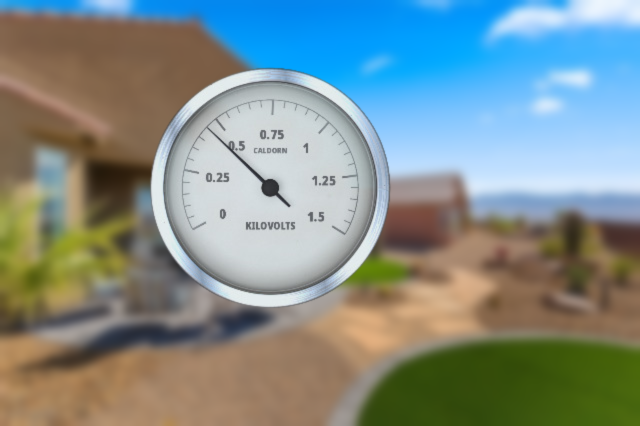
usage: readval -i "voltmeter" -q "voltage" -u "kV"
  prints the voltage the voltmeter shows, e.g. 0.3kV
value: 0.45kV
